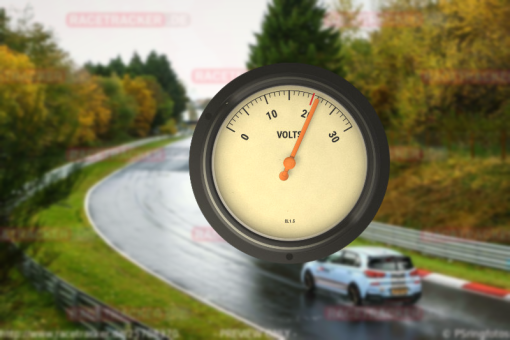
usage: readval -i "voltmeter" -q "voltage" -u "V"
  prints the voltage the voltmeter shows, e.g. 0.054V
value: 21V
